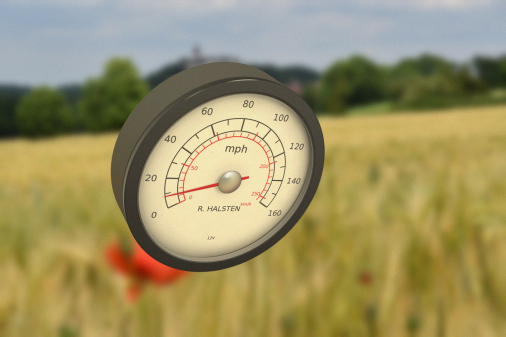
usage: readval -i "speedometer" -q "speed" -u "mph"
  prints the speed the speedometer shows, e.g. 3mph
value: 10mph
